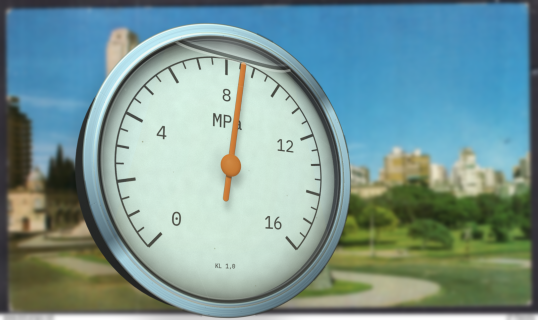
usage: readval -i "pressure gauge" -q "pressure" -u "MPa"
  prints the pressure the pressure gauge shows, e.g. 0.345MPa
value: 8.5MPa
